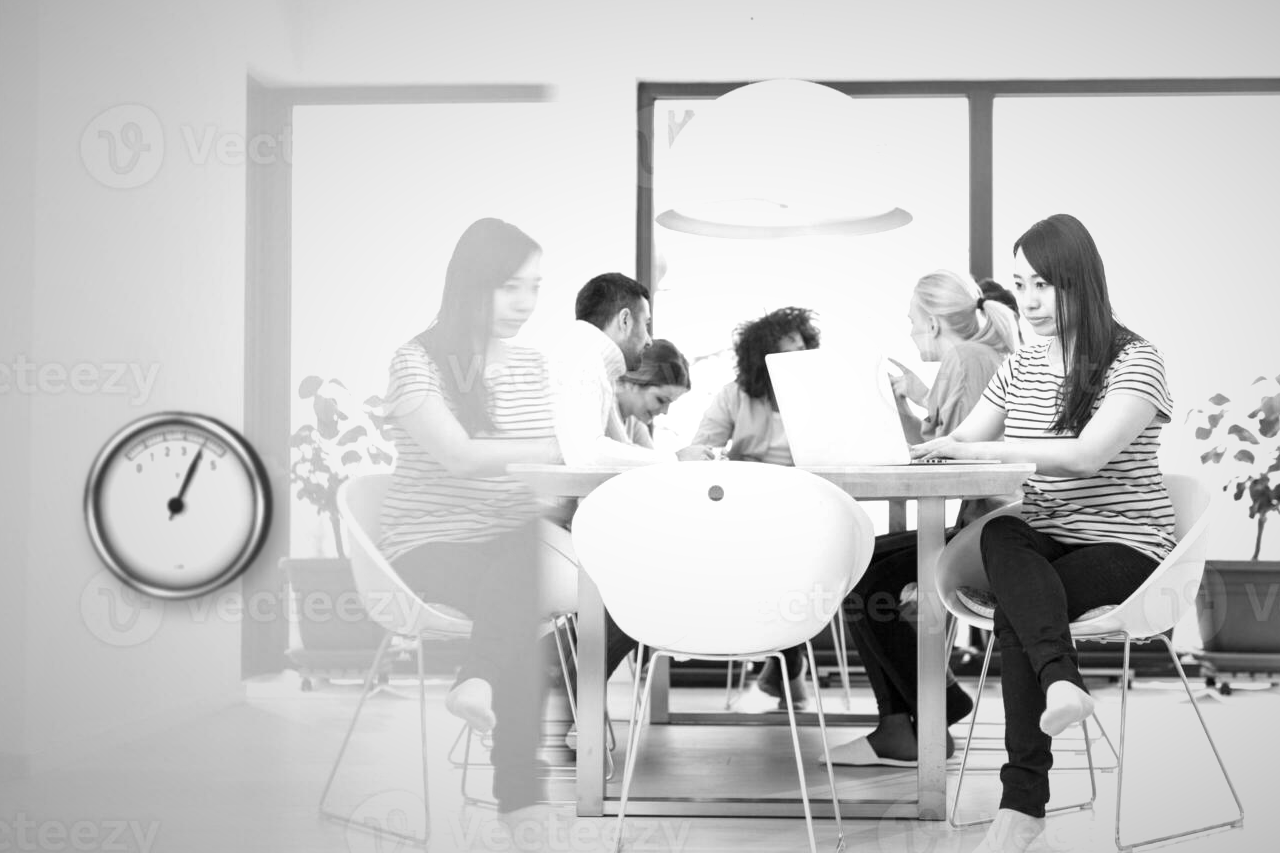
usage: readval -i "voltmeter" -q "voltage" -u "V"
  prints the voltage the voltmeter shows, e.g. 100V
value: 4V
